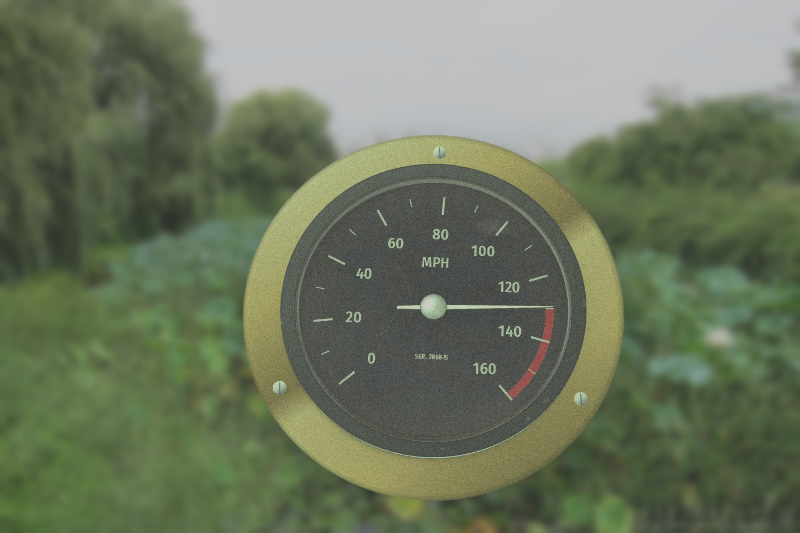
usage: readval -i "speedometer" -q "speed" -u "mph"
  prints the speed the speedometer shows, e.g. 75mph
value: 130mph
